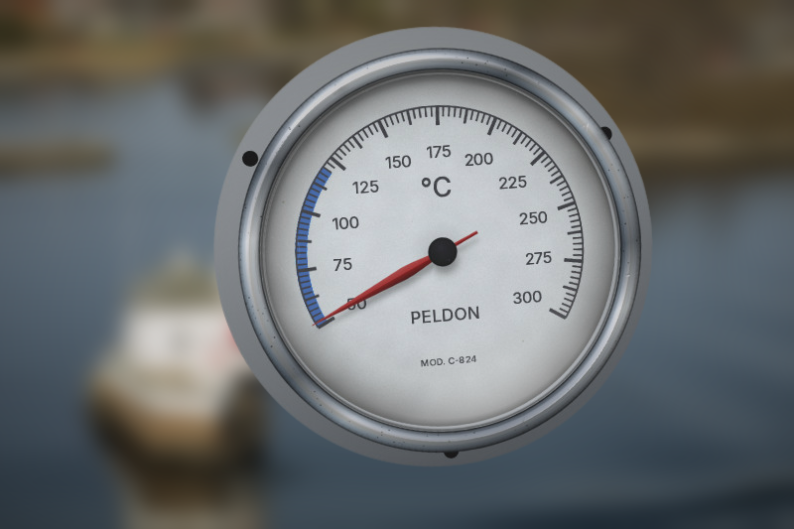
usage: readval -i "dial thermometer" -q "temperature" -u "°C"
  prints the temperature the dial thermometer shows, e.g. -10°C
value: 52.5°C
